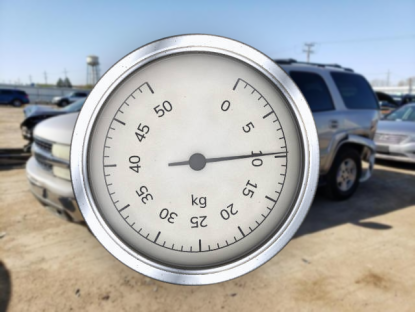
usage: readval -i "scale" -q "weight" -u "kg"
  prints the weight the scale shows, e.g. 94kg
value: 9.5kg
